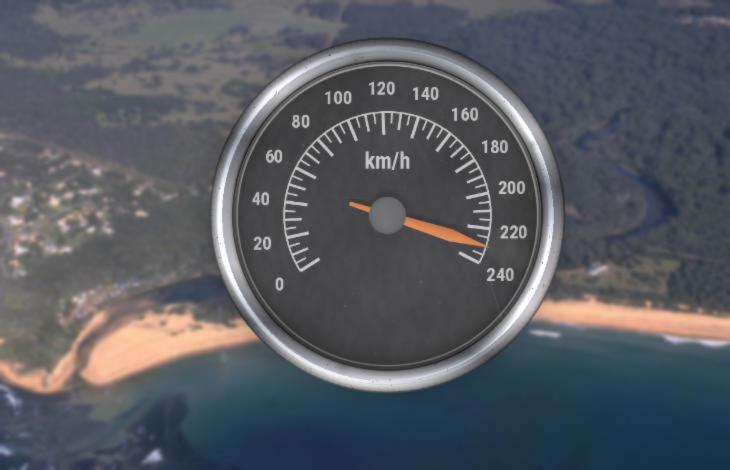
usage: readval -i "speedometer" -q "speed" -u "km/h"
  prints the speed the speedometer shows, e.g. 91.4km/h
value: 230km/h
